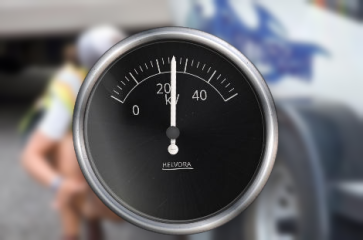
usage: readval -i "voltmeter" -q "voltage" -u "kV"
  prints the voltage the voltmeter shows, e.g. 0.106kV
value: 26kV
